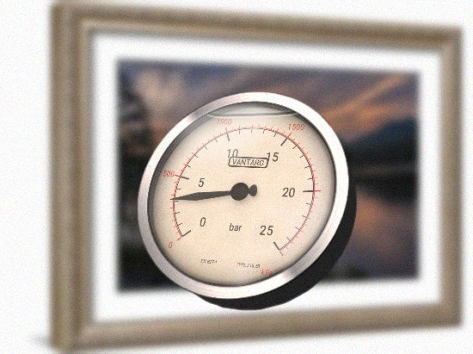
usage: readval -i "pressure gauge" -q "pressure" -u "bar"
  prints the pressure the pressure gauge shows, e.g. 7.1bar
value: 3bar
